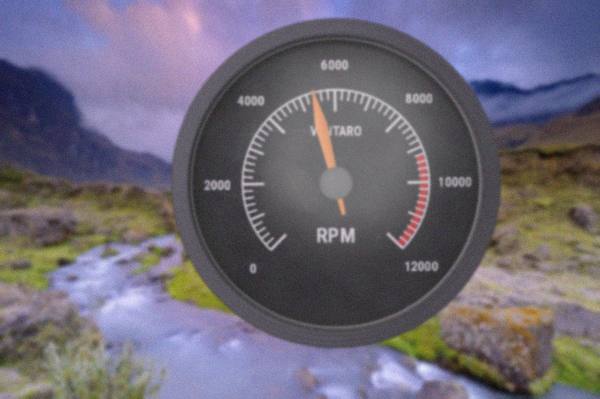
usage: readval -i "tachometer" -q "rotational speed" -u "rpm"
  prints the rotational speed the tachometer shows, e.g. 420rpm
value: 5400rpm
